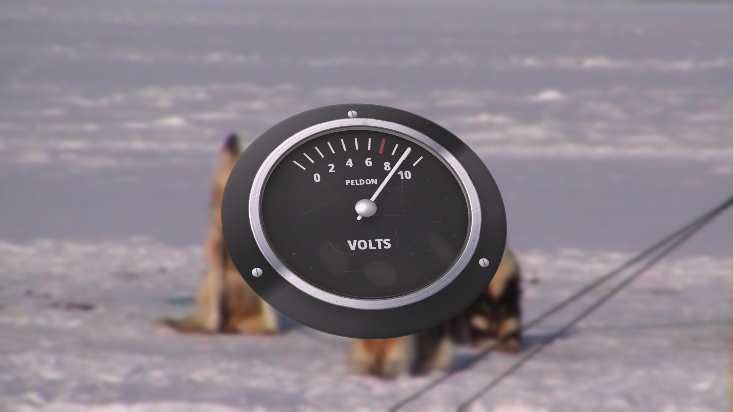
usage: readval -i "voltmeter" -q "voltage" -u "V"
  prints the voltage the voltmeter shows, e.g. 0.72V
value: 9V
